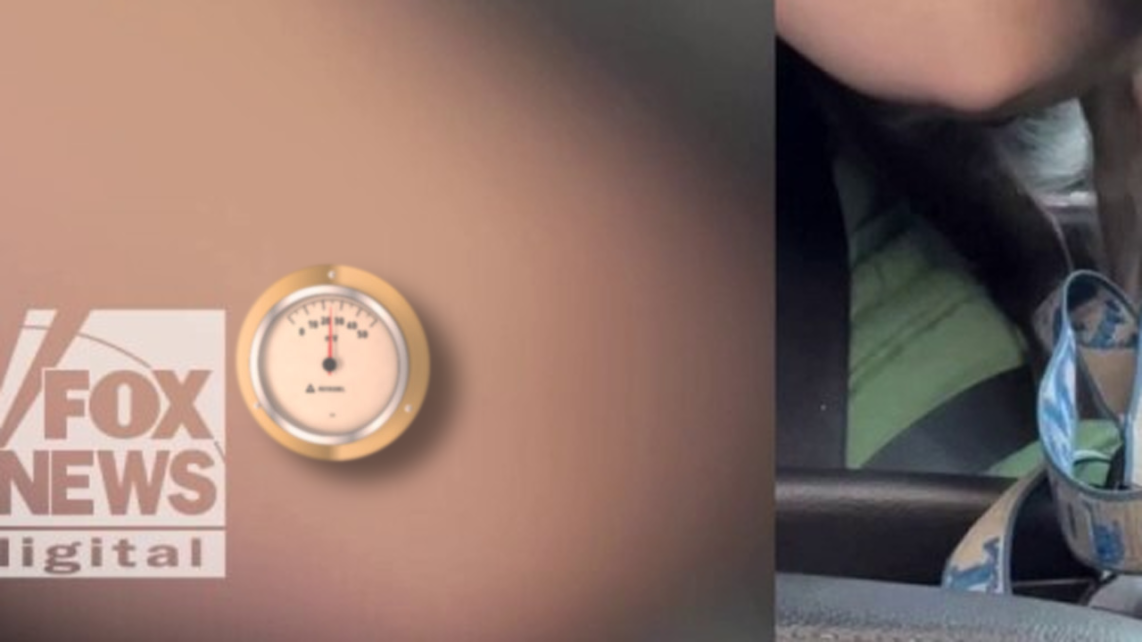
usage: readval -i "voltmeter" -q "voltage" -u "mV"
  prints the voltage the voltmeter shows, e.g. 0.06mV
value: 25mV
